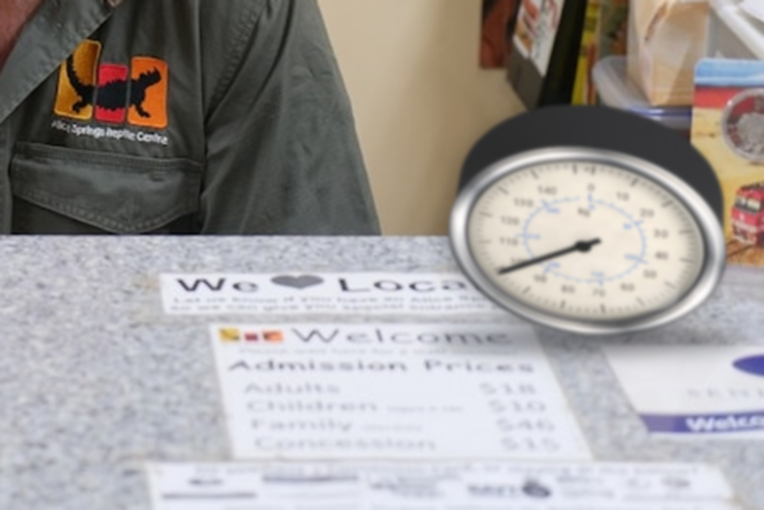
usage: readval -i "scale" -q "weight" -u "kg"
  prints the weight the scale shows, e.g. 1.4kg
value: 100kg
